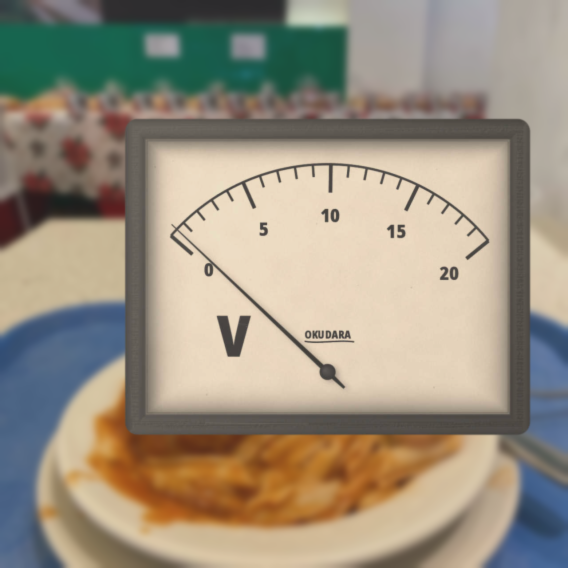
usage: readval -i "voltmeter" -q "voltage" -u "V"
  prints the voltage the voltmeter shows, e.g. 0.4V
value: 0.5V
